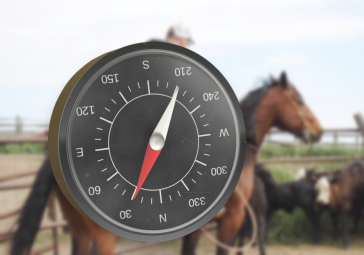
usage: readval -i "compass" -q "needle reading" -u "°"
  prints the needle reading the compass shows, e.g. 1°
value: 30°
